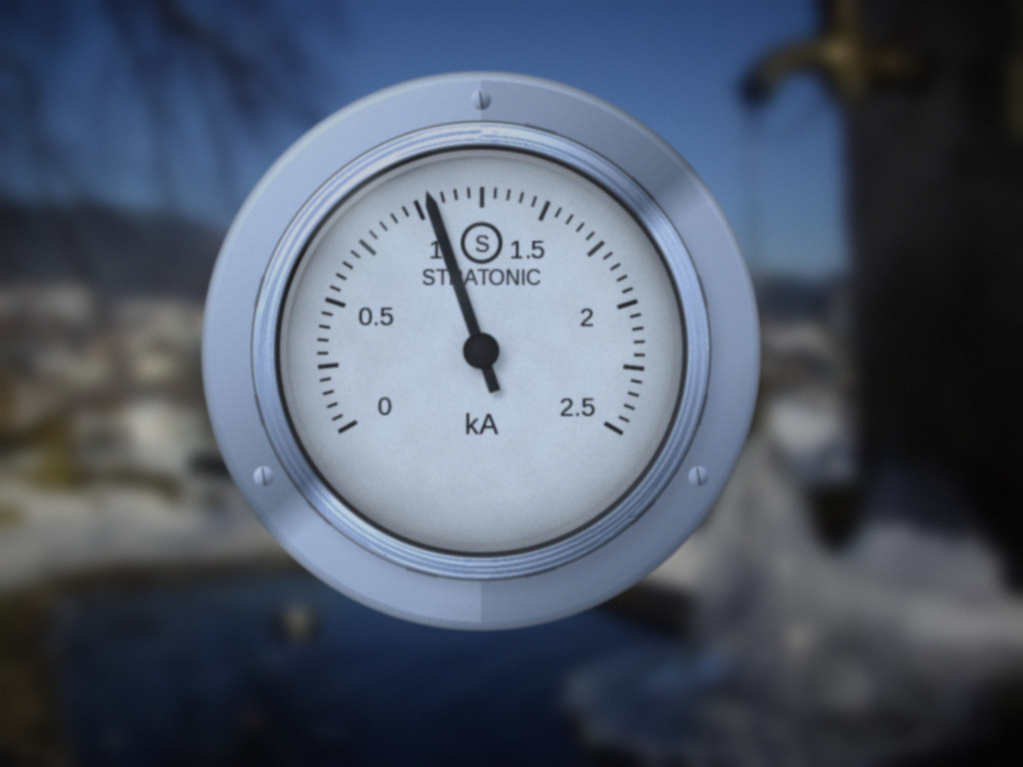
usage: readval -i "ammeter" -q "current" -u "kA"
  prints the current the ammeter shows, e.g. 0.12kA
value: 1.05kA
